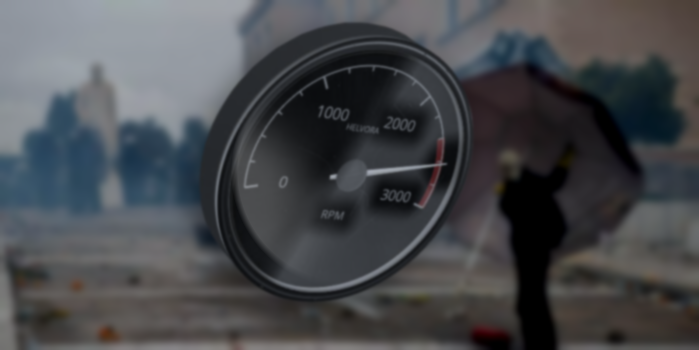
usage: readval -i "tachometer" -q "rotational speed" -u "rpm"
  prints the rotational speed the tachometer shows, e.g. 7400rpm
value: 2600rpm
